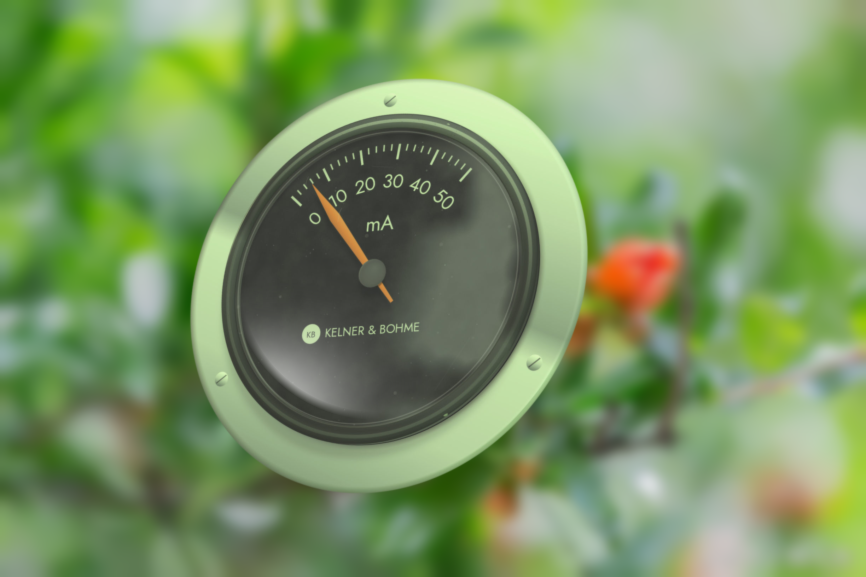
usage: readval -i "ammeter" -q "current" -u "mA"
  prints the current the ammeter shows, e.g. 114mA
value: 6mA
